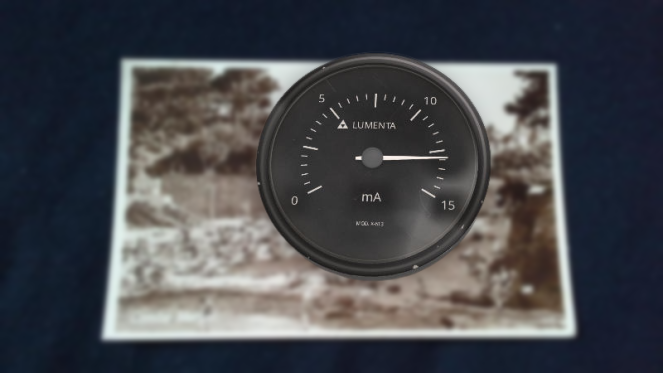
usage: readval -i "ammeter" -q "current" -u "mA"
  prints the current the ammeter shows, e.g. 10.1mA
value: 13mA
